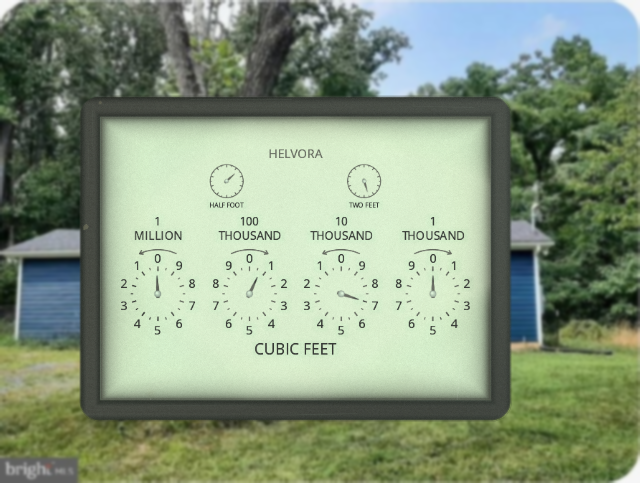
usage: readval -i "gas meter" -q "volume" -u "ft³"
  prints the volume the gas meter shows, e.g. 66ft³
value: 7000ft³
